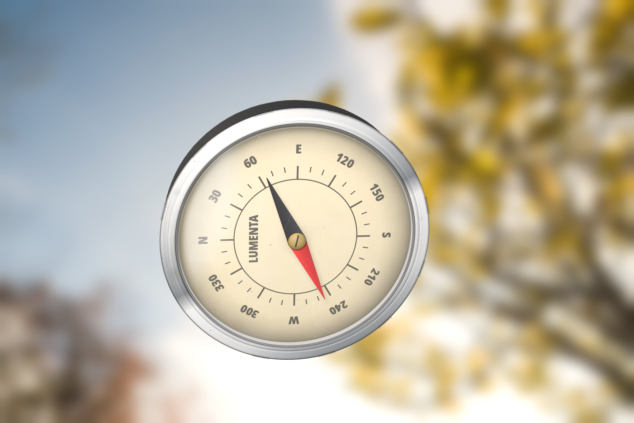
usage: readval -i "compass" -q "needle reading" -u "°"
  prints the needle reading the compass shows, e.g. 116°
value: 245°
